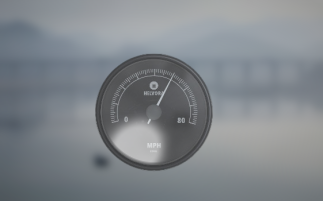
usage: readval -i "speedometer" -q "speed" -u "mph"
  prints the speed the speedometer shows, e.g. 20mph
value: 50mph
